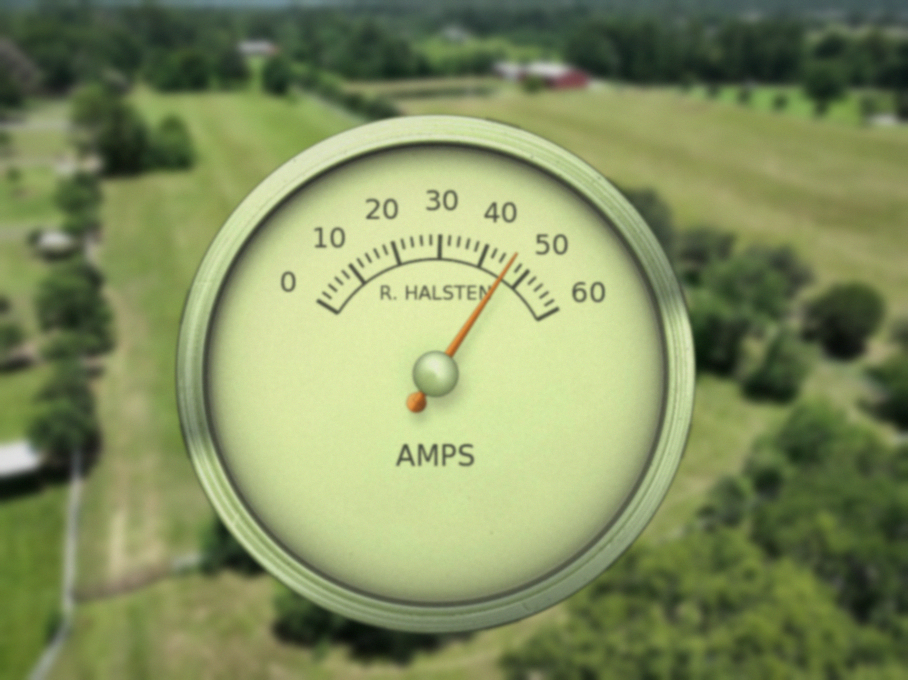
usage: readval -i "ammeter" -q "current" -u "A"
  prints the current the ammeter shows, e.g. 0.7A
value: 46A
